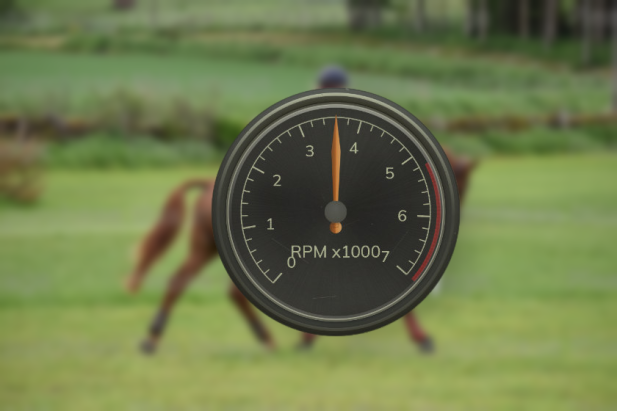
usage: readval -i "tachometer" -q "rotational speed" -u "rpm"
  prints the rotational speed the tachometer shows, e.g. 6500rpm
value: 3600rpm
